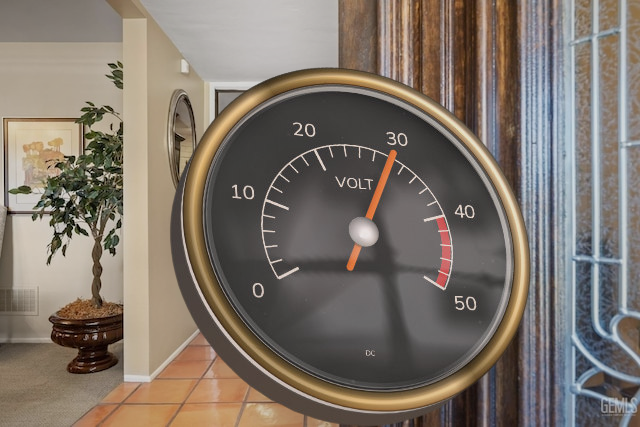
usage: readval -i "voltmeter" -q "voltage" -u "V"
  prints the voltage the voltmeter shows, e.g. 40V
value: 30V
